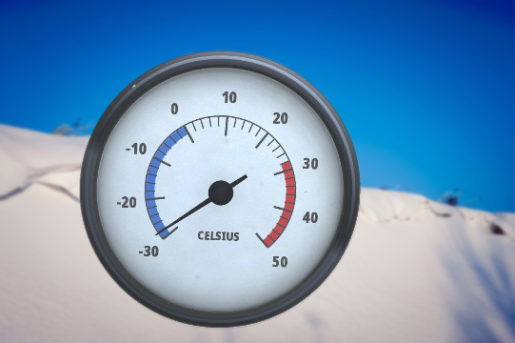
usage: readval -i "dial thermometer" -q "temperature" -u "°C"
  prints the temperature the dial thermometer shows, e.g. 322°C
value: -28°C
